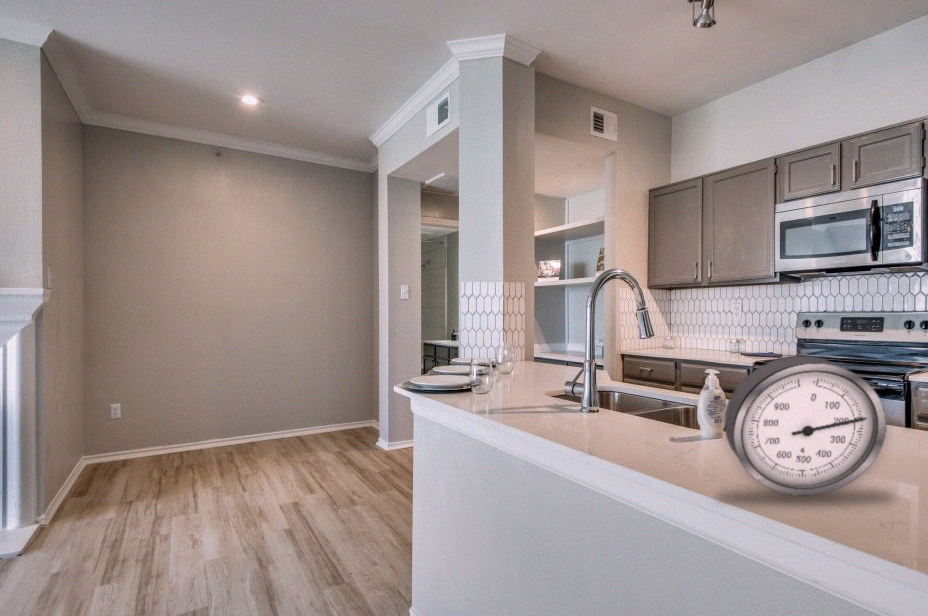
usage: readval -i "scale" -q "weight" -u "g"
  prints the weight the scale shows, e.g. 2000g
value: 200g
